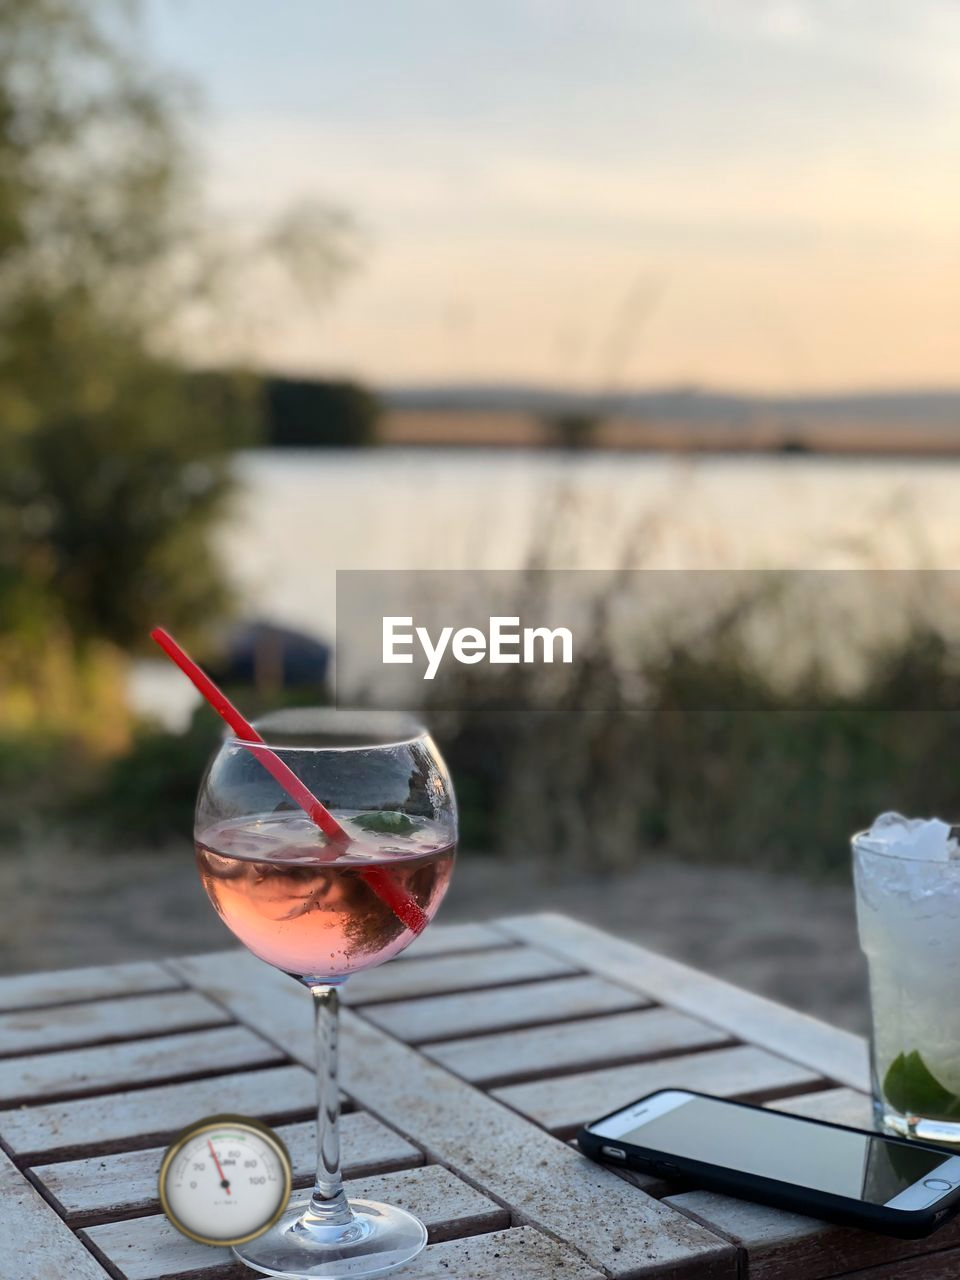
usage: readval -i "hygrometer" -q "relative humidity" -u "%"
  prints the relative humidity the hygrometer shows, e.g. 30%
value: 40%
